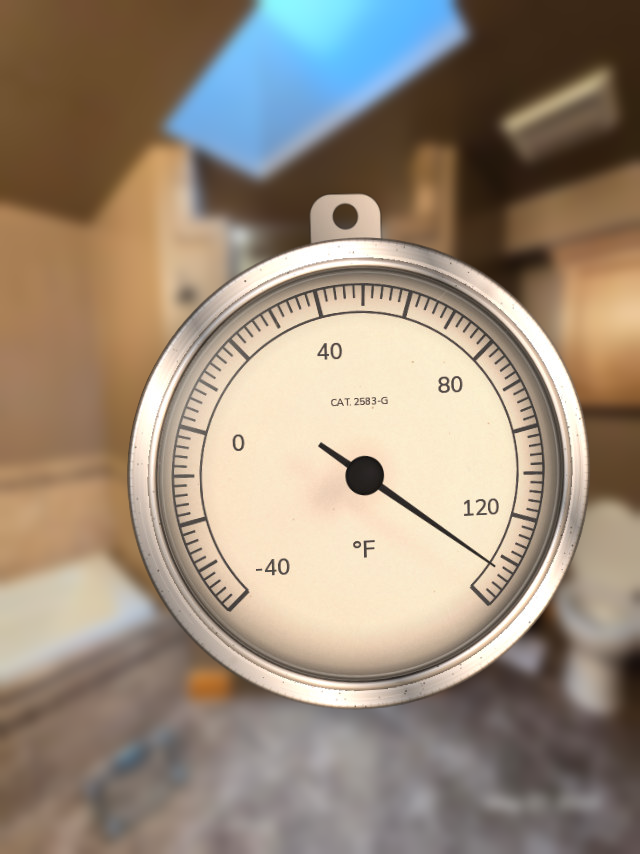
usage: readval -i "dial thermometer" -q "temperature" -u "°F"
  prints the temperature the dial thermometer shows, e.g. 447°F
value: 133°F
